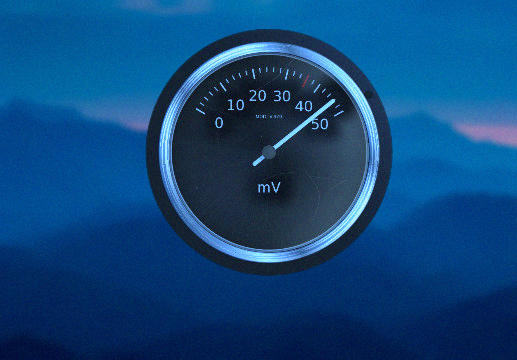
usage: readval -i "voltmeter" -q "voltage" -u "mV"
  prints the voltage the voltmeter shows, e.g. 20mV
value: 46mV
